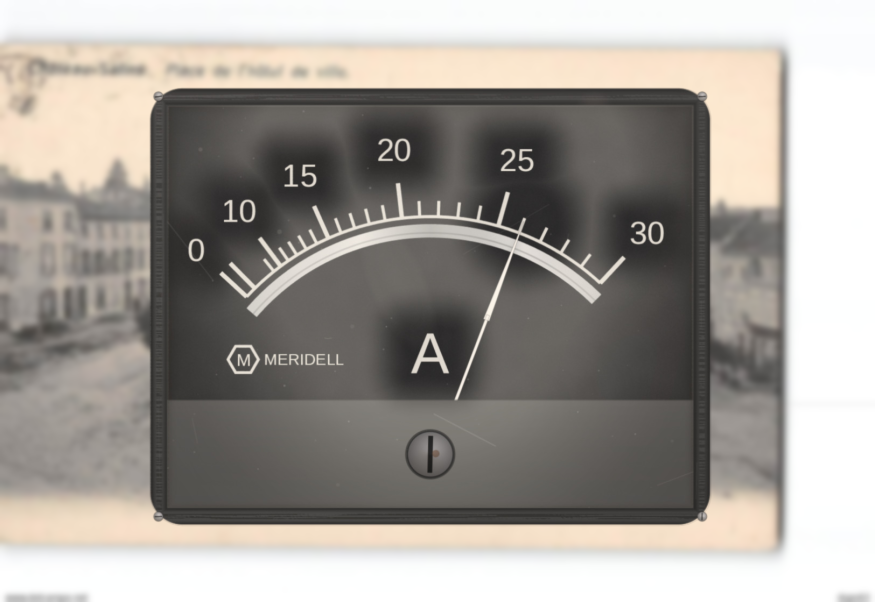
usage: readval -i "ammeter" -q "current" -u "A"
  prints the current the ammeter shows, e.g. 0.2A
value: 26A
